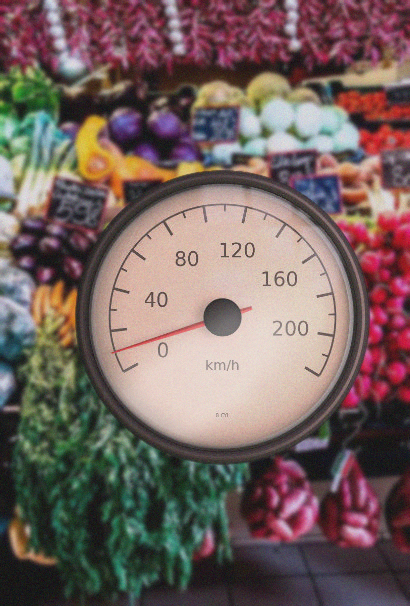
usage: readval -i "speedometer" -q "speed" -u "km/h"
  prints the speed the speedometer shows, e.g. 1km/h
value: 10km/h
